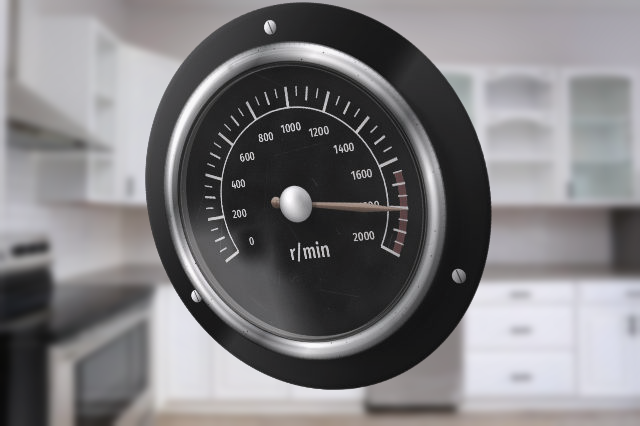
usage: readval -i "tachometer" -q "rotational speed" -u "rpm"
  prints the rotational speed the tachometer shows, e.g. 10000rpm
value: 1800rpm
